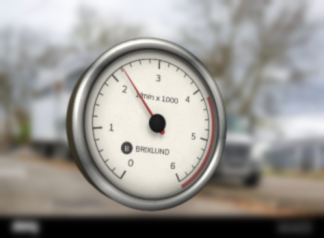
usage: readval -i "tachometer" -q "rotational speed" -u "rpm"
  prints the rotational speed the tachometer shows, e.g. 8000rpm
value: 2200rpm
